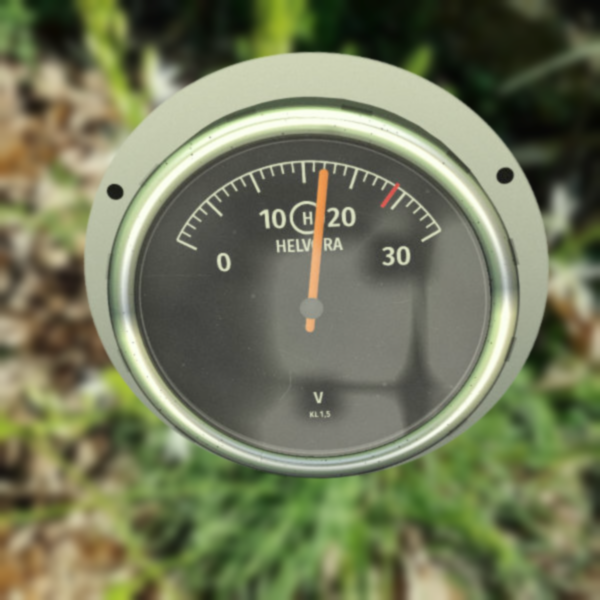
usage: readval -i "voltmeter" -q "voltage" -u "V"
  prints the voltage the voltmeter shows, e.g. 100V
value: 17V
